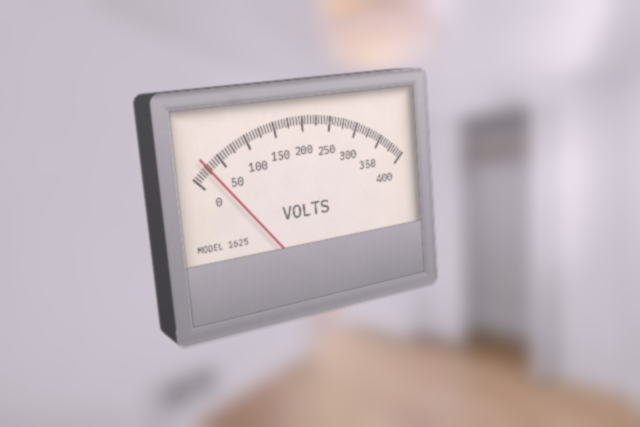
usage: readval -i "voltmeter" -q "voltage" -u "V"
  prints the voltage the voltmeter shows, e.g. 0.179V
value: 25V
